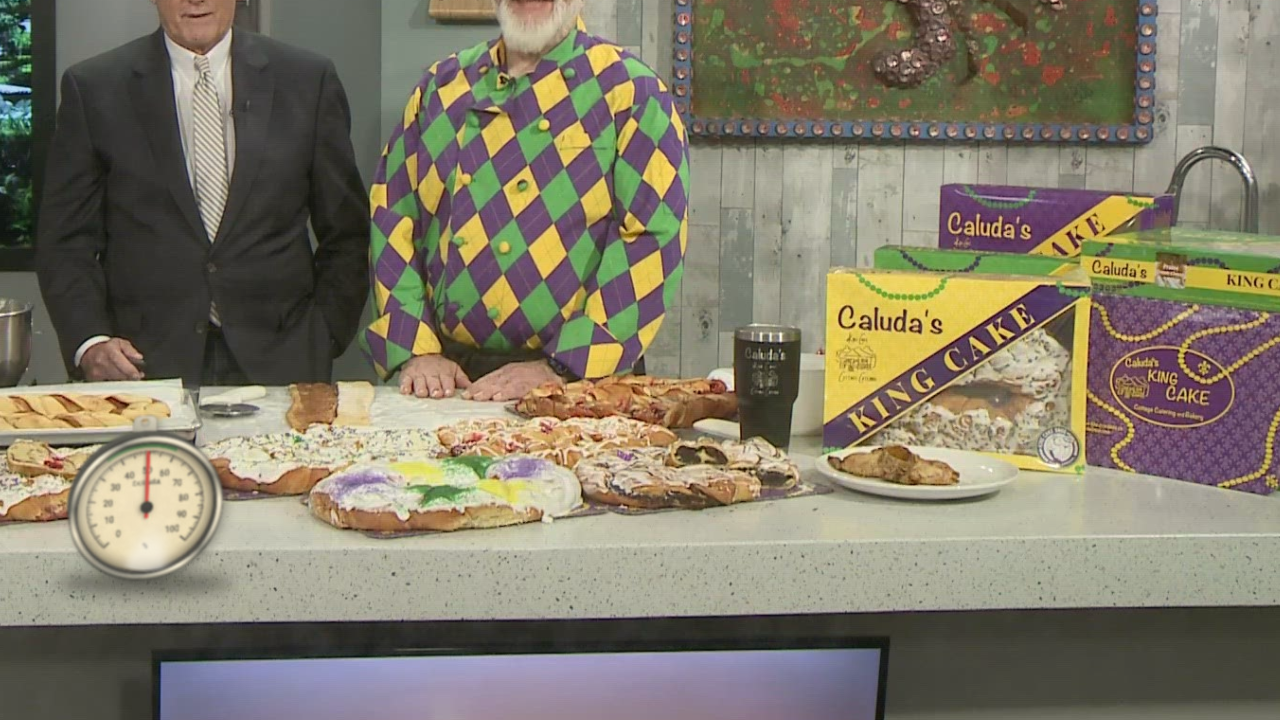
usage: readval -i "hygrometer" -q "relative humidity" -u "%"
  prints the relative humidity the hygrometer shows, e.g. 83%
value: 50%
